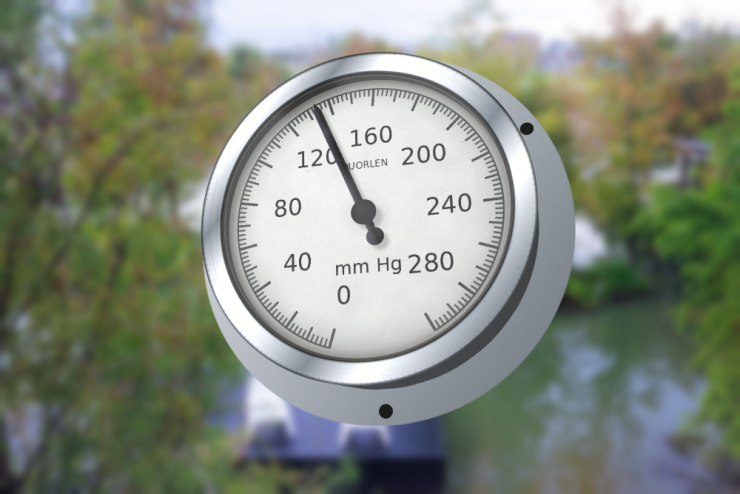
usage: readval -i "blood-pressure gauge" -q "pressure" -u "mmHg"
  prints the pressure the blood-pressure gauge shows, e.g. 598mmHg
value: 134mmHg
